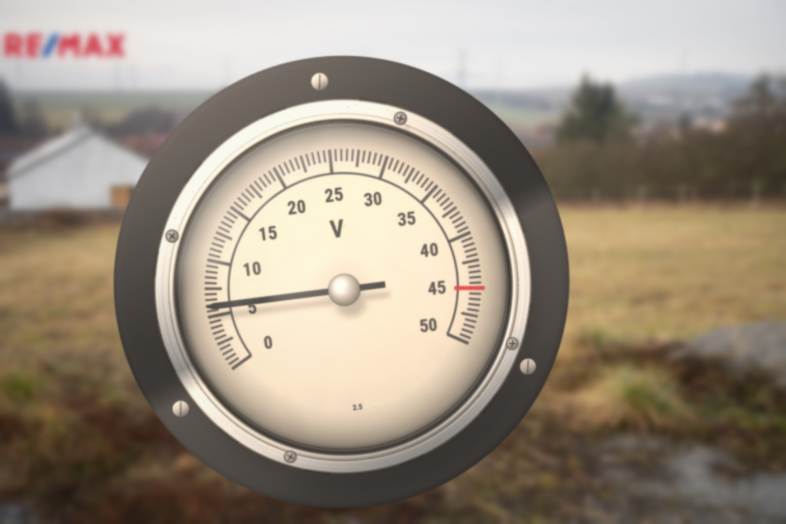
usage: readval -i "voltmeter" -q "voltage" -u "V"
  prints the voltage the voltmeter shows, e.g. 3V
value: 6V
